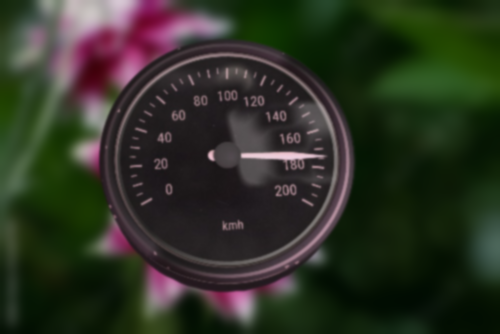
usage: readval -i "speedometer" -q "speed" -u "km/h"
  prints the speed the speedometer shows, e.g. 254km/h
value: 175km/h
